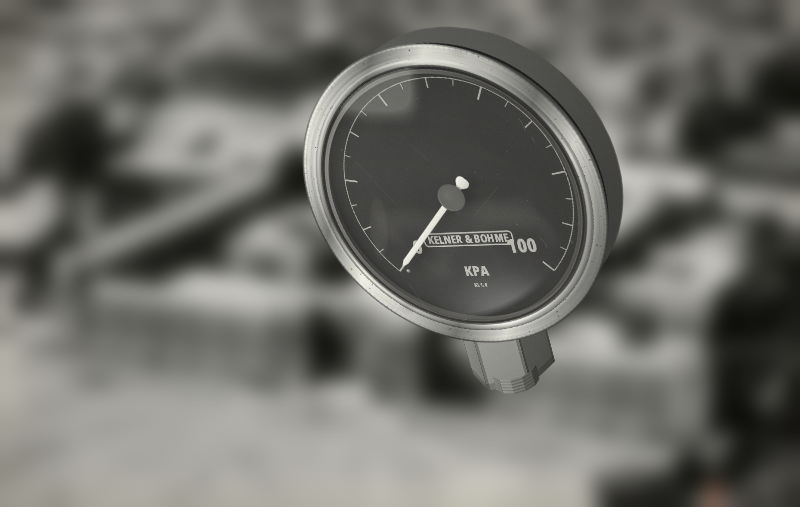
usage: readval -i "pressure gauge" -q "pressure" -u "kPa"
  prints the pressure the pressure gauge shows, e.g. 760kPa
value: 0kPa
